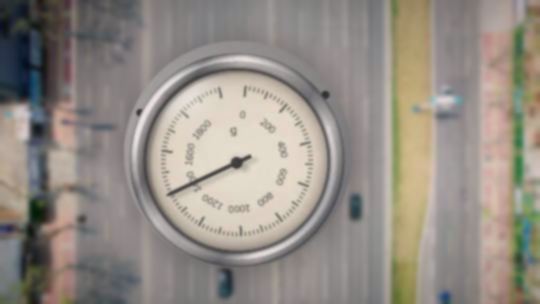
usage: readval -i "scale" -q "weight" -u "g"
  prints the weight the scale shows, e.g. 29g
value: 1400g
